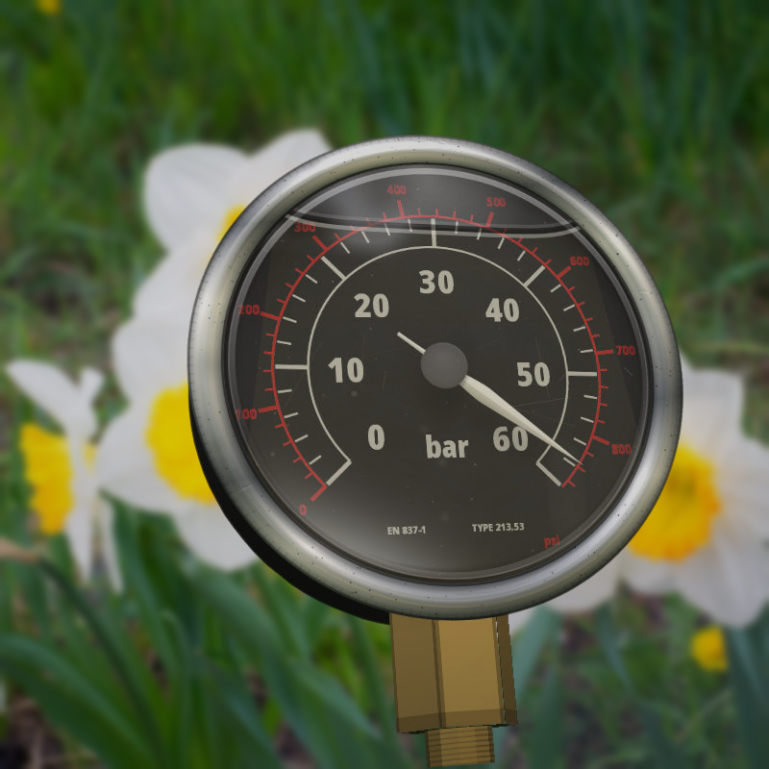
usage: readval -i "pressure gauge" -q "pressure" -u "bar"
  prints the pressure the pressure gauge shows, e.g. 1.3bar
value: 58bar
